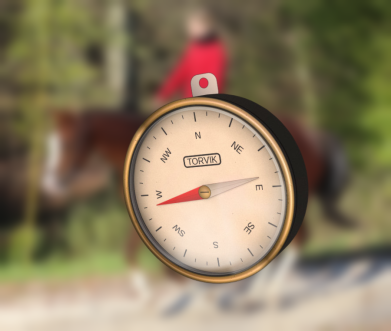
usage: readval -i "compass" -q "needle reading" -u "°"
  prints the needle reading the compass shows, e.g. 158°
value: 260°
